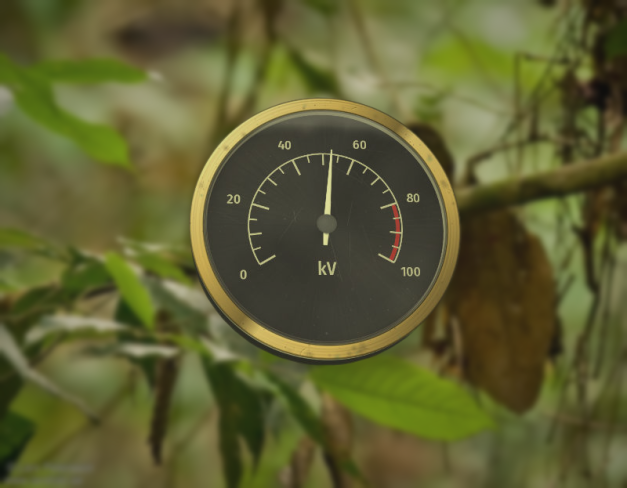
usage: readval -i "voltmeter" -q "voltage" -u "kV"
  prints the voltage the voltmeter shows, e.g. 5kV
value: 52.5kV
